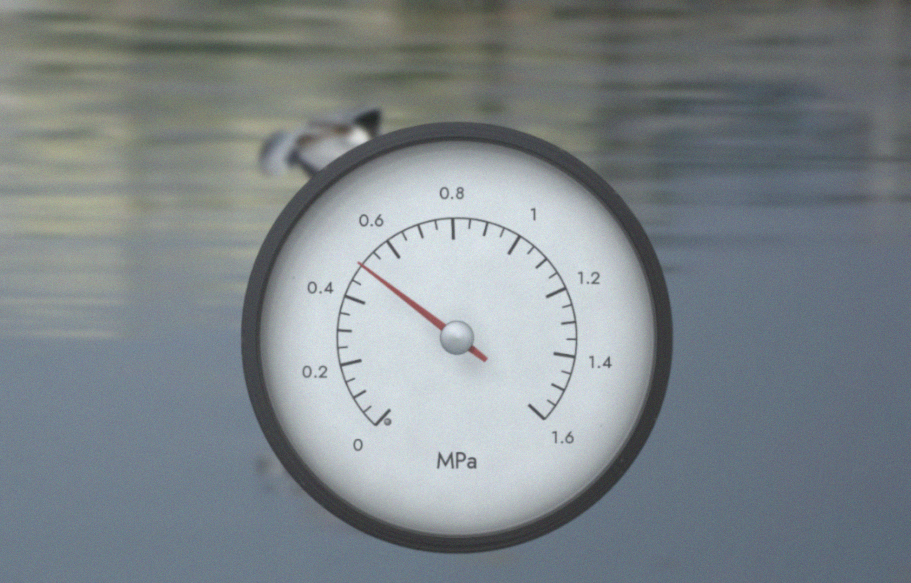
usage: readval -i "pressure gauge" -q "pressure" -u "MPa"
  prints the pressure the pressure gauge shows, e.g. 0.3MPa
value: 0.5MPa
